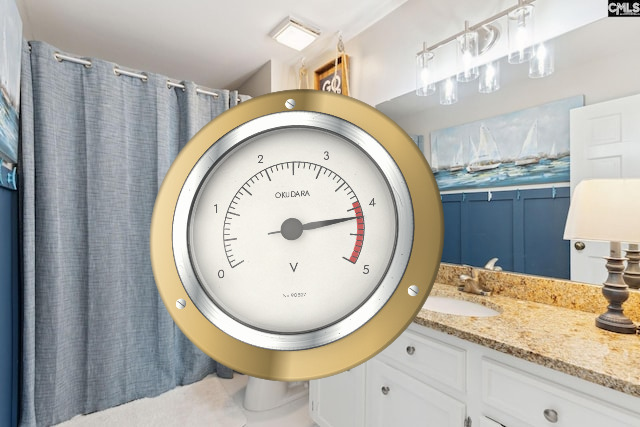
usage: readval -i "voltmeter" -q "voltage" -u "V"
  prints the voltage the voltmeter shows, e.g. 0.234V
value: 4.2V
